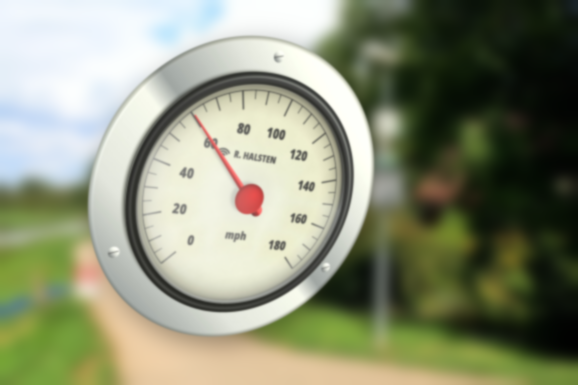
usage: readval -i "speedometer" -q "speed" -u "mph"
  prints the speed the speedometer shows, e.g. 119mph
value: 60mph
